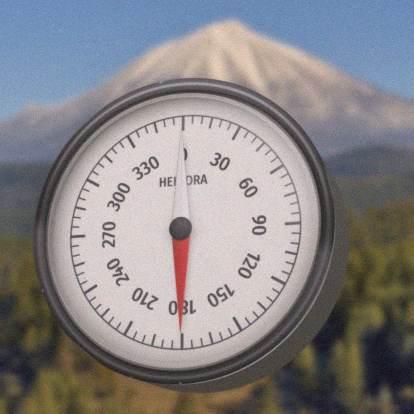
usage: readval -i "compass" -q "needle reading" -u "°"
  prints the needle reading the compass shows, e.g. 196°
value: 180°
